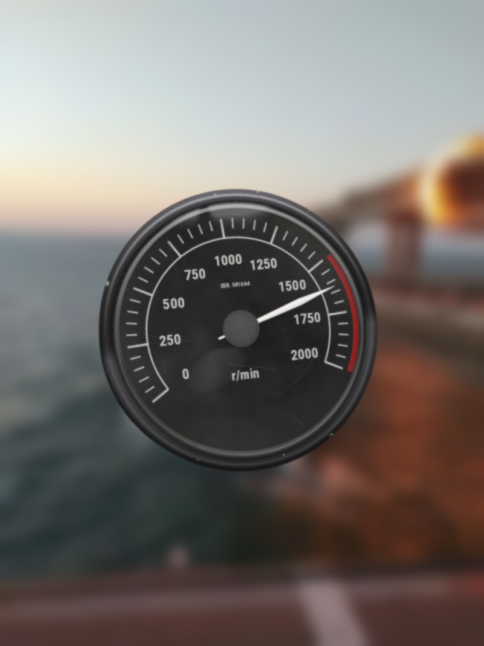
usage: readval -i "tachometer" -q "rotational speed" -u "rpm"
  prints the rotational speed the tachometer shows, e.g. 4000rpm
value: 1625rpm
